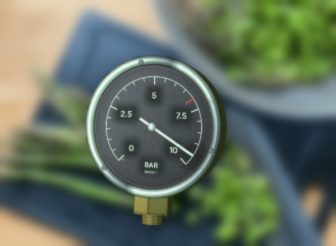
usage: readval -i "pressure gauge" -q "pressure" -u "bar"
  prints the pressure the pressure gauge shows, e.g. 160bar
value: 9.5bar
